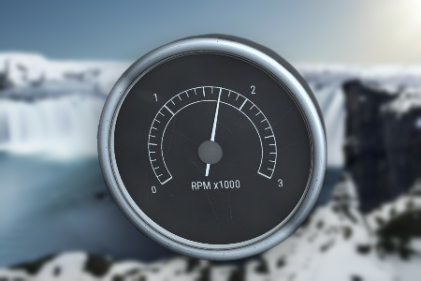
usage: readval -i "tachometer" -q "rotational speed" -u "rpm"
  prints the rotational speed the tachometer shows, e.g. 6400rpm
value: 1700rpm
